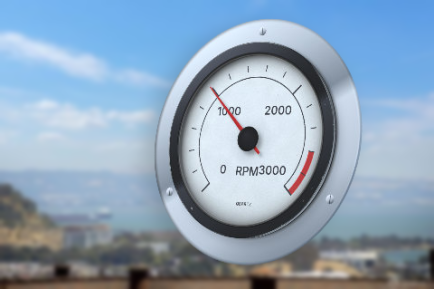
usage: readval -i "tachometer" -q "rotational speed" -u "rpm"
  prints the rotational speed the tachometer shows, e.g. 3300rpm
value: 1000rpm
